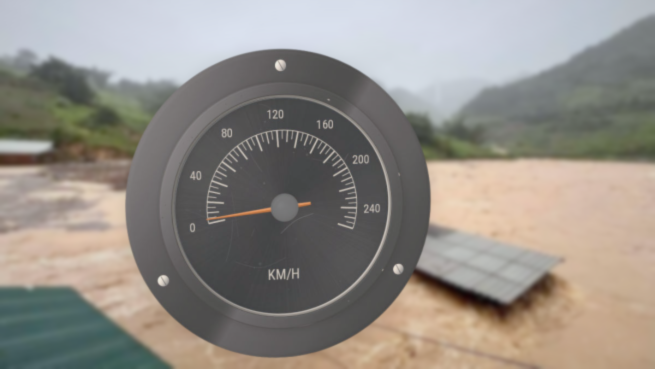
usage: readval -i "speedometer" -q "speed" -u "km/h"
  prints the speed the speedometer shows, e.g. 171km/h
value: 5km/h
